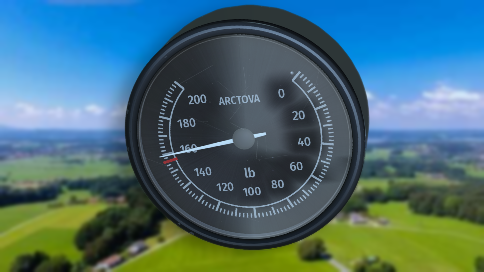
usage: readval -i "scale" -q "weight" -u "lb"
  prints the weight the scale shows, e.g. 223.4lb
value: 160lb
